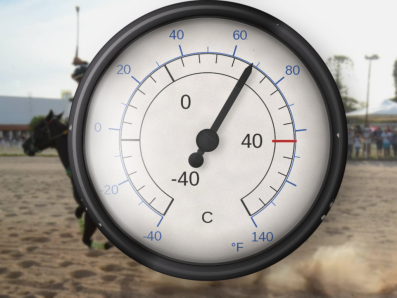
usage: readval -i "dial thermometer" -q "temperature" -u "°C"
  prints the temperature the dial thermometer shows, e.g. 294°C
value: 20°C
